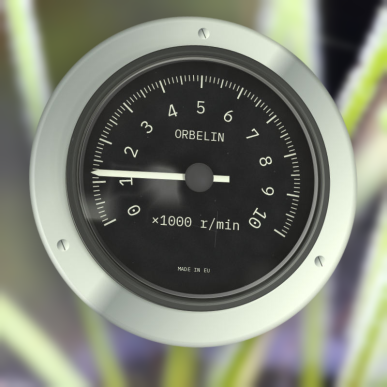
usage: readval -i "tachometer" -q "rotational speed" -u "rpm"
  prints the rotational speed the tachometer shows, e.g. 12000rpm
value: 1200rpm
